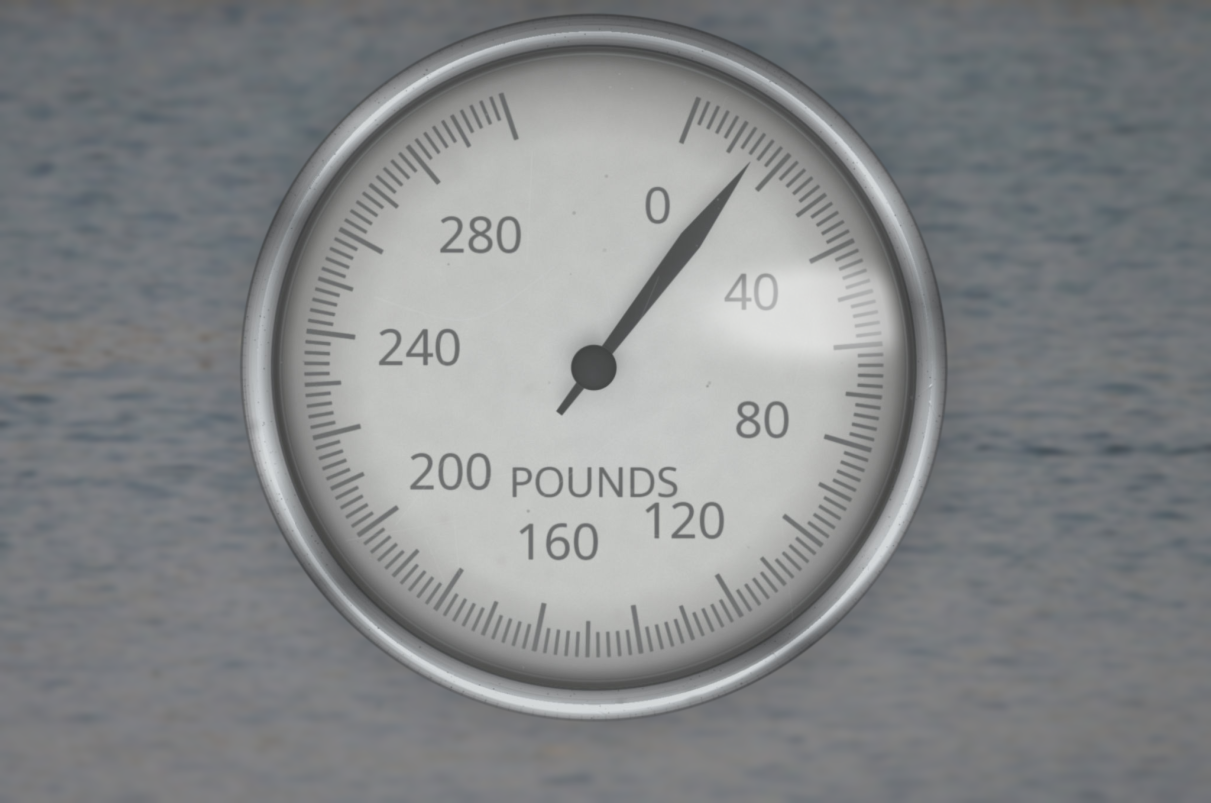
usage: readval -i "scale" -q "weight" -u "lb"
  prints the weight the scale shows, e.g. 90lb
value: 15lb
